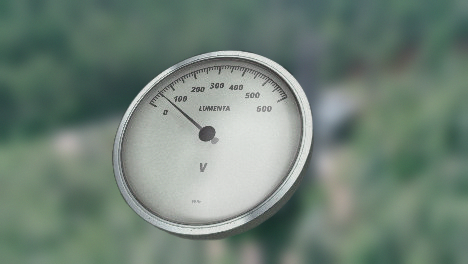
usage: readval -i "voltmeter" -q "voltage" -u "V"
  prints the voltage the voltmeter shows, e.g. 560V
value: 50V
